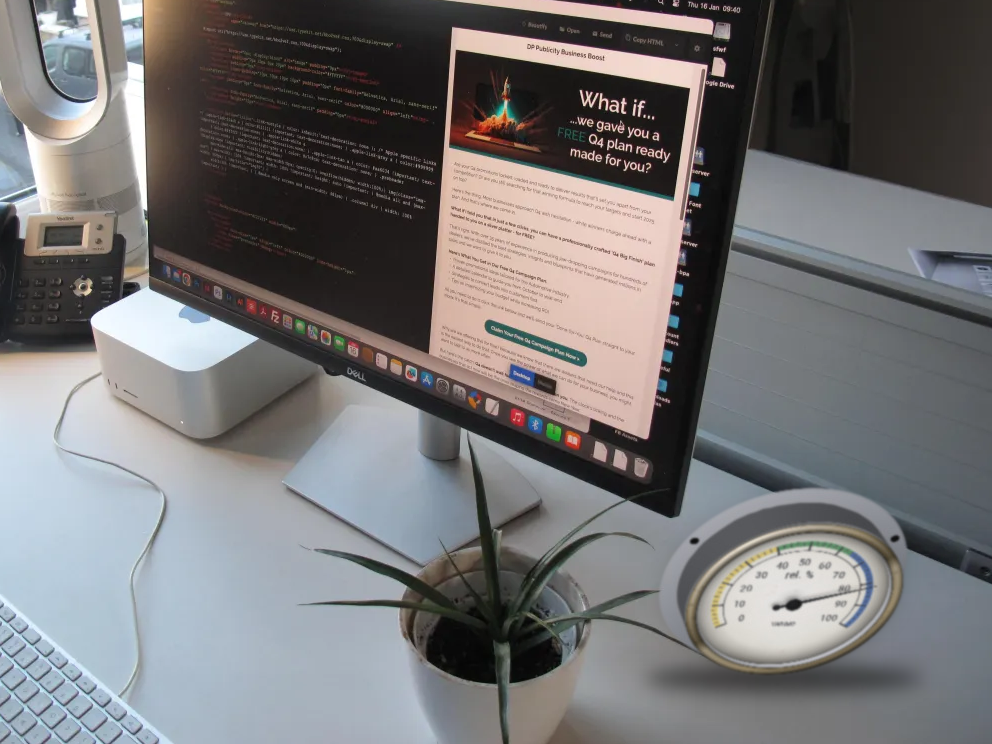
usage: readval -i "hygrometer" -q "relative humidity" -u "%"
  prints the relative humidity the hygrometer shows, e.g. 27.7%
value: 80%
